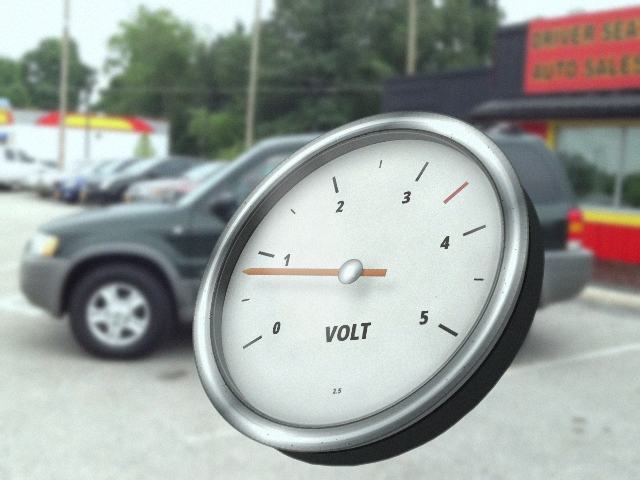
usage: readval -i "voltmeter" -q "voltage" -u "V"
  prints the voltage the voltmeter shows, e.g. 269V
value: 0.75V
